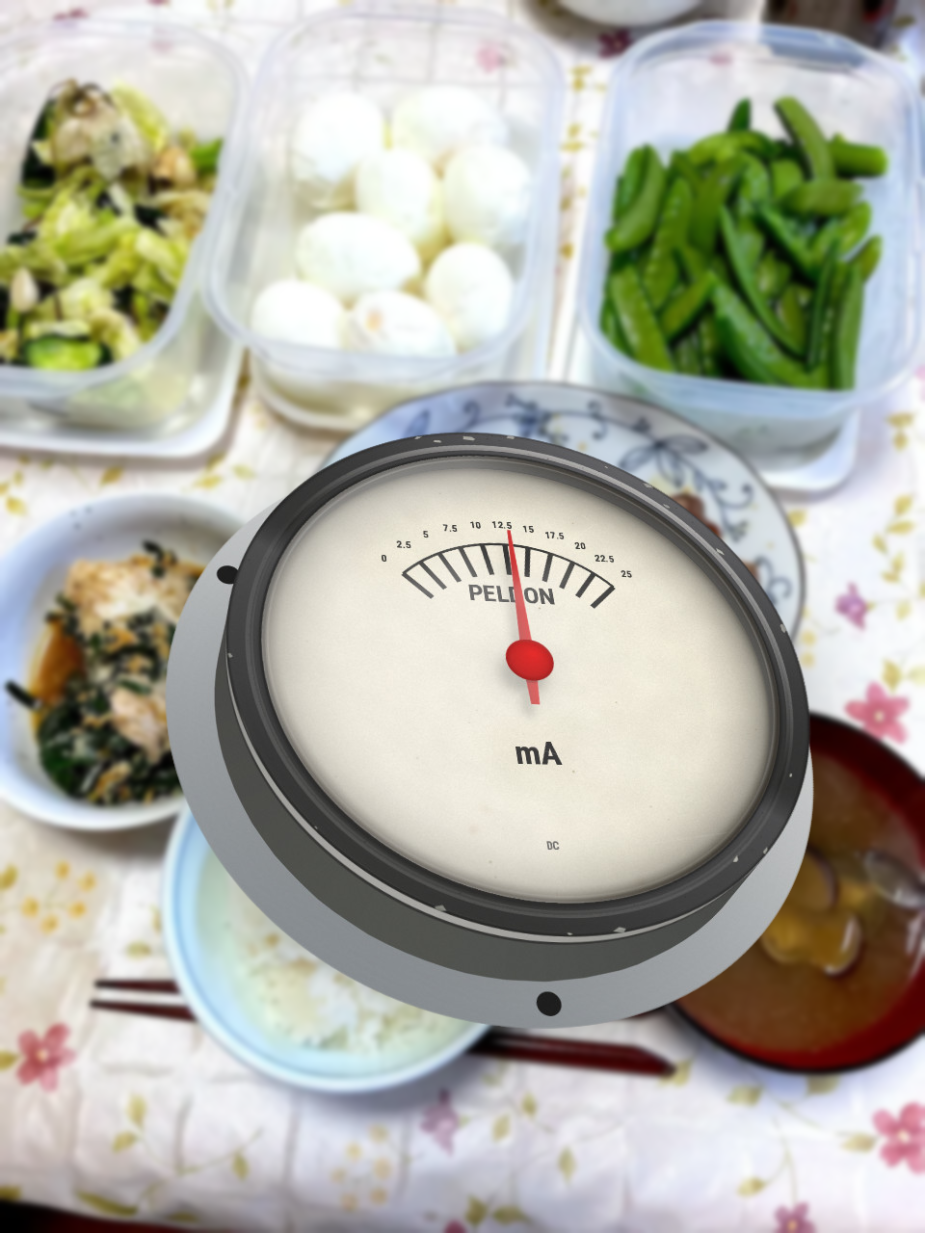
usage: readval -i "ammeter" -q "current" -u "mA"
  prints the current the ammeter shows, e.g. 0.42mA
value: 12.5mA
